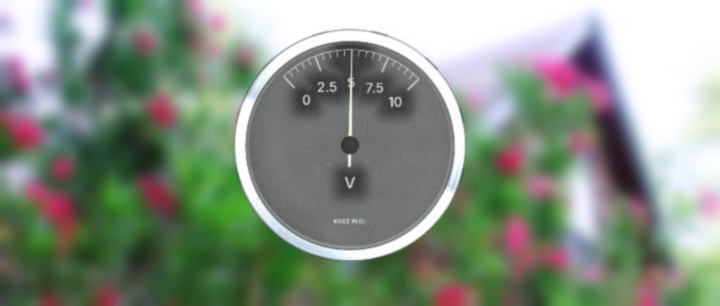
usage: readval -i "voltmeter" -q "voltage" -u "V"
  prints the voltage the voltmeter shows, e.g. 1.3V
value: 5V
